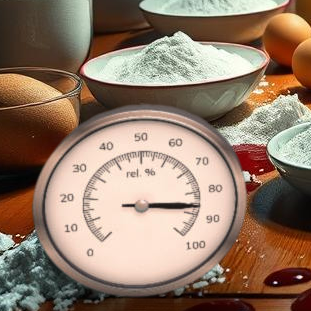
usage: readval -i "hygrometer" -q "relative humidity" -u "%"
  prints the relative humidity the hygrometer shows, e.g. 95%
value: 85%
